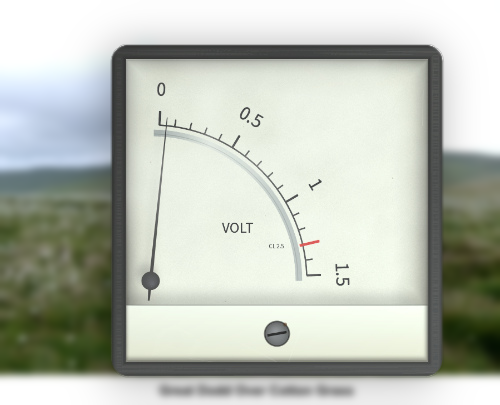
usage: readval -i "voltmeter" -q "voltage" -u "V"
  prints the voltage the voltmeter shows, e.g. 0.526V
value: 0.05V
